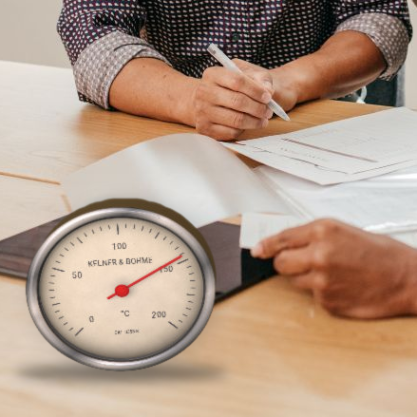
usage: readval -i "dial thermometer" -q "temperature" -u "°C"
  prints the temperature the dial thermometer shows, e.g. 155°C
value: 145°C
